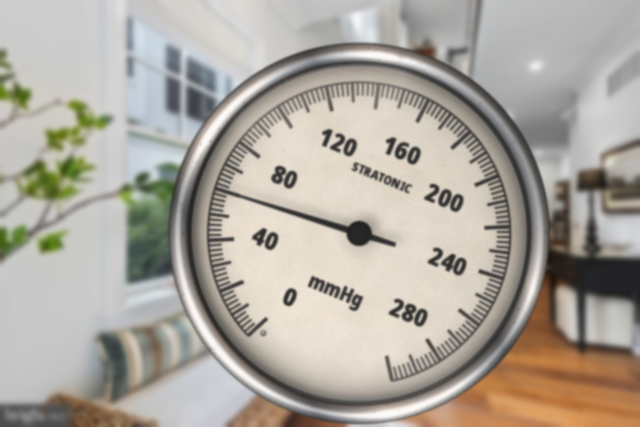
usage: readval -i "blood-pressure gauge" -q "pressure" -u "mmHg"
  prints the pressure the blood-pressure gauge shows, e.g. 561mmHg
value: 60mmHg
